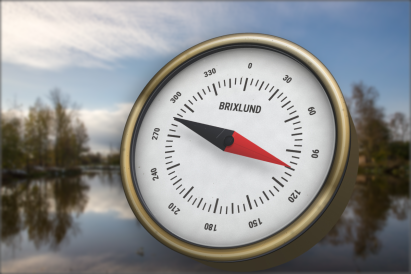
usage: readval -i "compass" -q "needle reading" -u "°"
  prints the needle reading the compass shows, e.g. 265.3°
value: 105°
